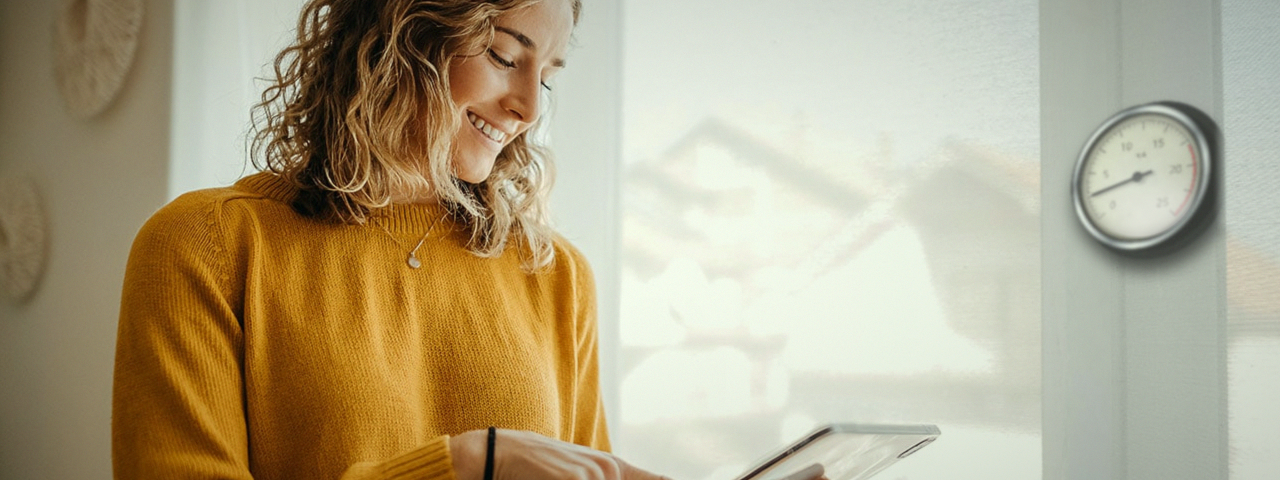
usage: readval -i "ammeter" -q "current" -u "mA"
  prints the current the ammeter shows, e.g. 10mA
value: 2.5mA
